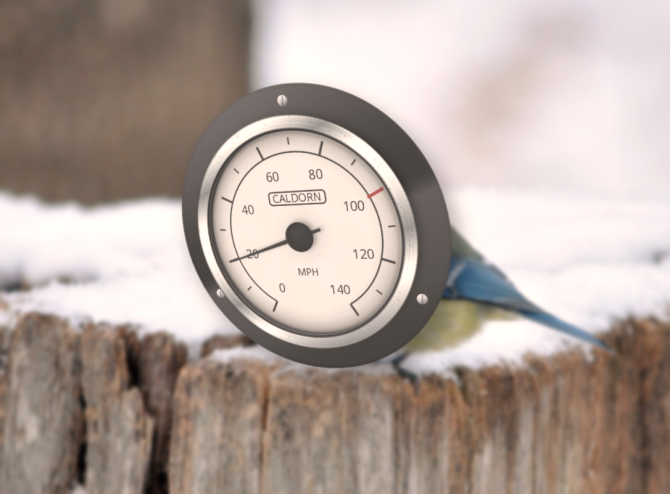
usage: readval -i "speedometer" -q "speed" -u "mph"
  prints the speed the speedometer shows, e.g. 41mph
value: 20mph
